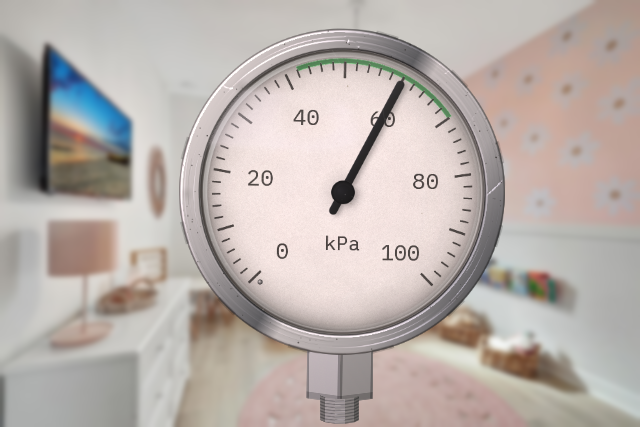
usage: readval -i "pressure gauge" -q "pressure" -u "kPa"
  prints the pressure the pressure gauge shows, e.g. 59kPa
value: 60kPa
